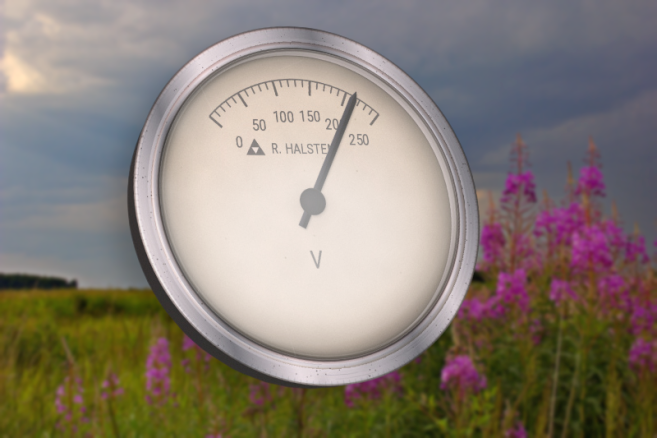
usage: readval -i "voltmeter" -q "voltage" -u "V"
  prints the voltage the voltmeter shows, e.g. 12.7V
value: 210V
